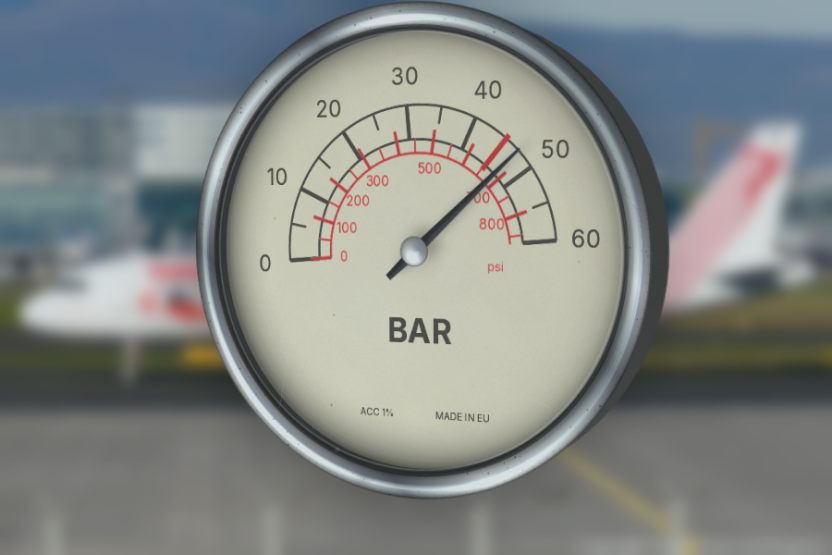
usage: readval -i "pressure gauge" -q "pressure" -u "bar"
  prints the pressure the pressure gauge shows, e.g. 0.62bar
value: 47.5bar
